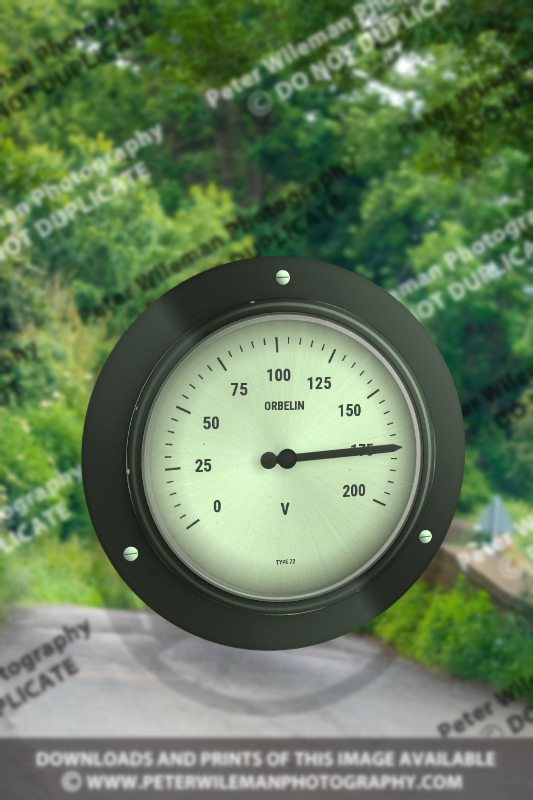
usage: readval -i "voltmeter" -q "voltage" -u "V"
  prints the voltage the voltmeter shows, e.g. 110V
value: 175V
